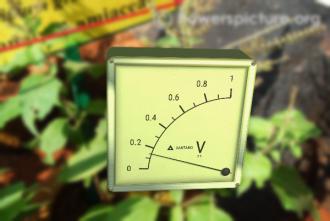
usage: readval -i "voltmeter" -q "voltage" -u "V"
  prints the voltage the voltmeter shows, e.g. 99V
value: 0.15V
